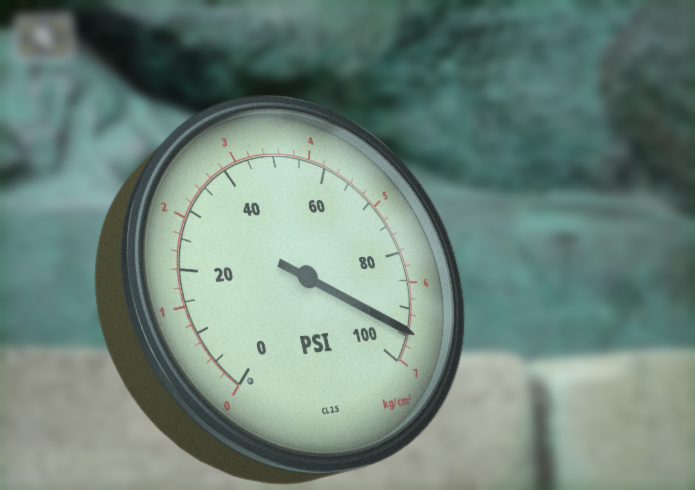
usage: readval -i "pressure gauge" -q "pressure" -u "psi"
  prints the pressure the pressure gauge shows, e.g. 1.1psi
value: 95psi
